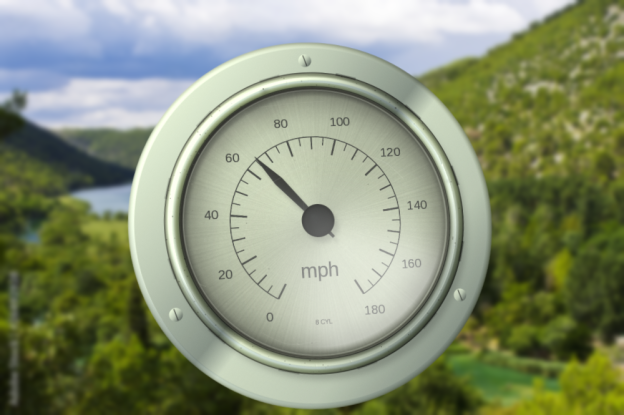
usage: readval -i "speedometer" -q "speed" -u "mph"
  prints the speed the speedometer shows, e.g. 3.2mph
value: 65mph
